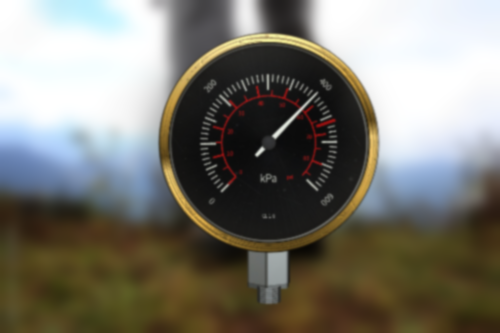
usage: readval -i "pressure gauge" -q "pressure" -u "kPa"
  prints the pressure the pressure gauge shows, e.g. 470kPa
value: 400kPa
